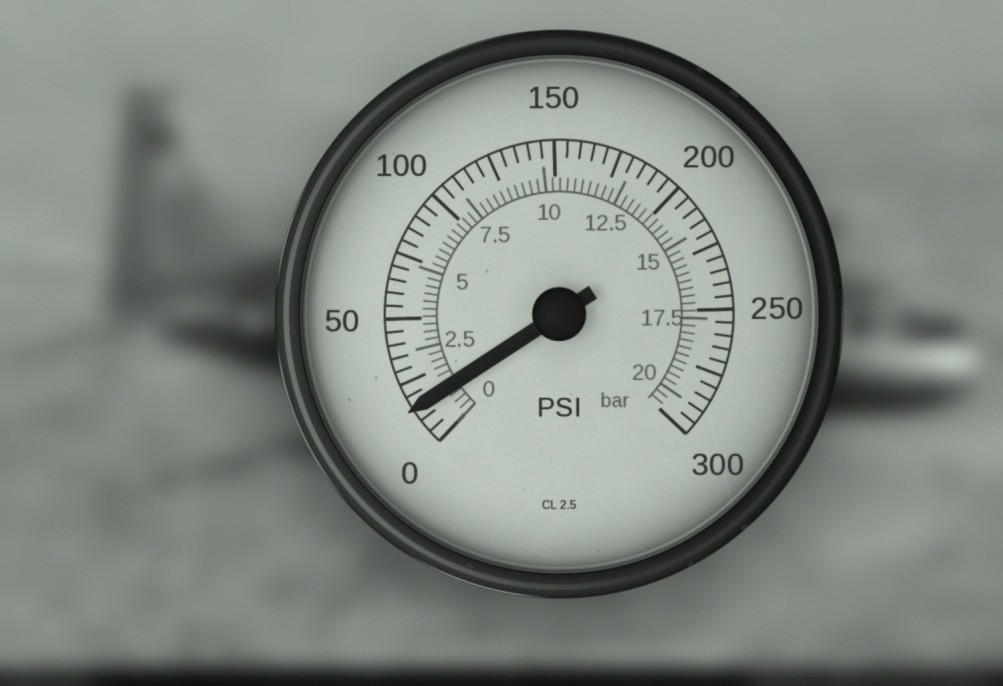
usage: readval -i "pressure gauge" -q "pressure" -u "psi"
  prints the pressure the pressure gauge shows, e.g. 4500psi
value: 15psi
